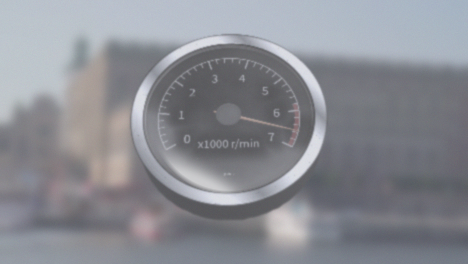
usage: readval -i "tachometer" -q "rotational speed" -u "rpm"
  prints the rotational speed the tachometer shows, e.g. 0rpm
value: 6600rpm
